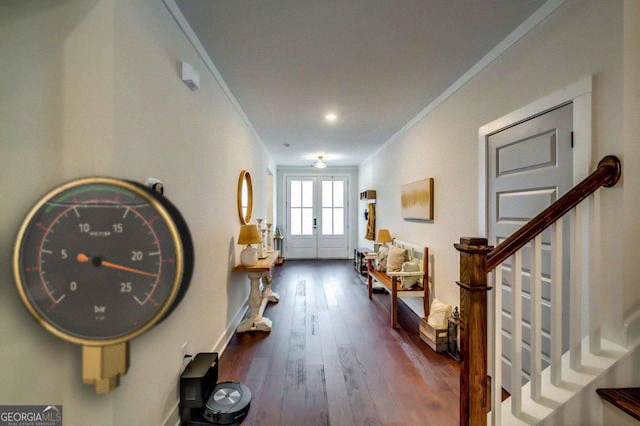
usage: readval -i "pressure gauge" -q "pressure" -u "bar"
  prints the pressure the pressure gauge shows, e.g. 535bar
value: 22bar
